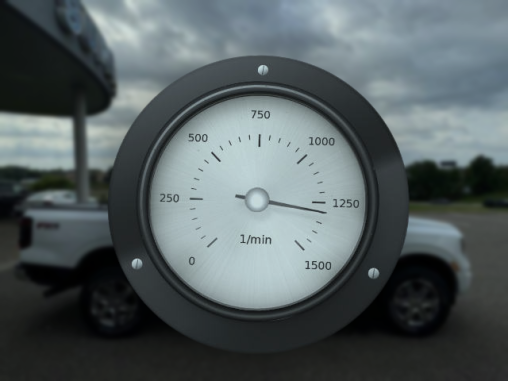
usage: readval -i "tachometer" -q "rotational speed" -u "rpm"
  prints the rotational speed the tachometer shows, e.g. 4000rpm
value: 1300rpm
